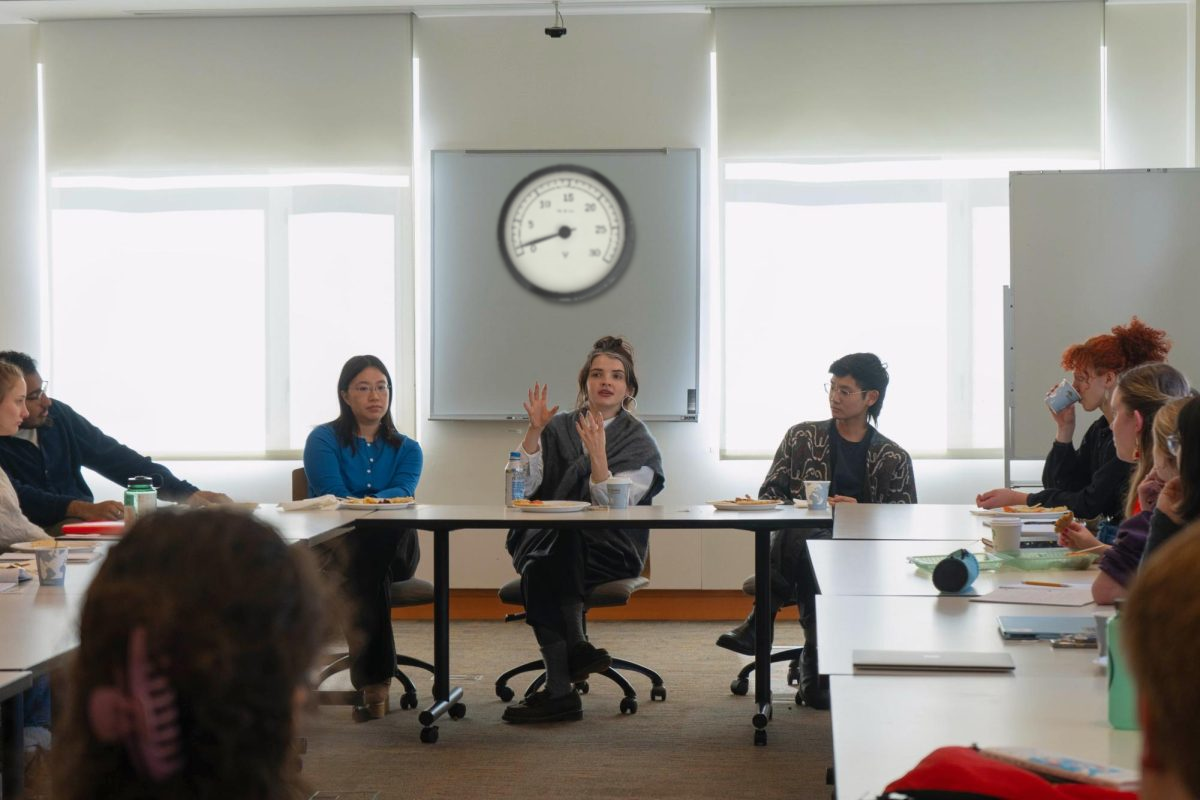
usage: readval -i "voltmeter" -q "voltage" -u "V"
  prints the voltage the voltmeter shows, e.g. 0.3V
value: 1V
